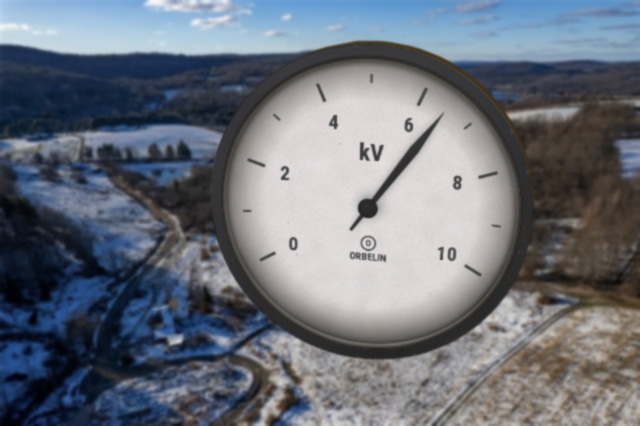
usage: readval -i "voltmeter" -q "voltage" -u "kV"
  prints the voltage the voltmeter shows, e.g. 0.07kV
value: 6.5kV
